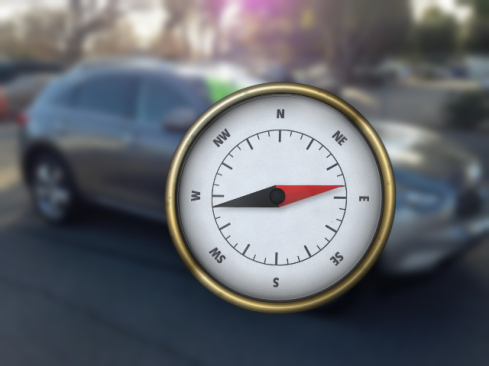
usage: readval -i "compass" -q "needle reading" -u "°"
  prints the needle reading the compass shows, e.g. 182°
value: 80°
